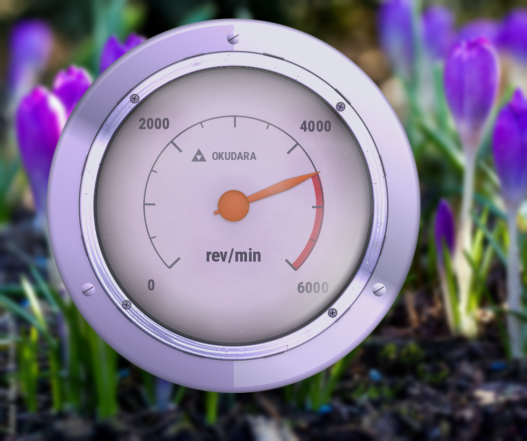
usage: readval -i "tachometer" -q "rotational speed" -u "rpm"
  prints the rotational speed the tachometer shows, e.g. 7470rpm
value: 4500rpm
